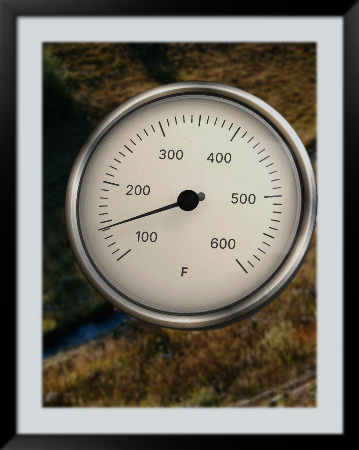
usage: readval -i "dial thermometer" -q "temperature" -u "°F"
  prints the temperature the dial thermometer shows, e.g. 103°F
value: 140°F
